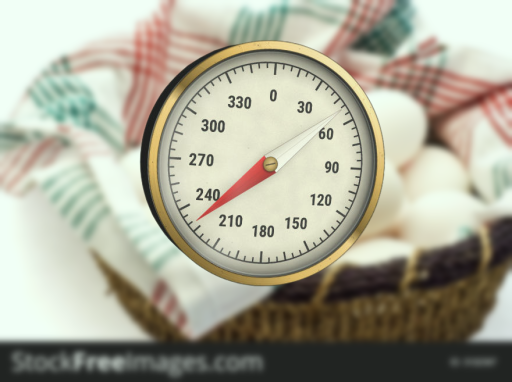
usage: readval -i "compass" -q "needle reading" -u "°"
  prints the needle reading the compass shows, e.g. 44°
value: 230°
